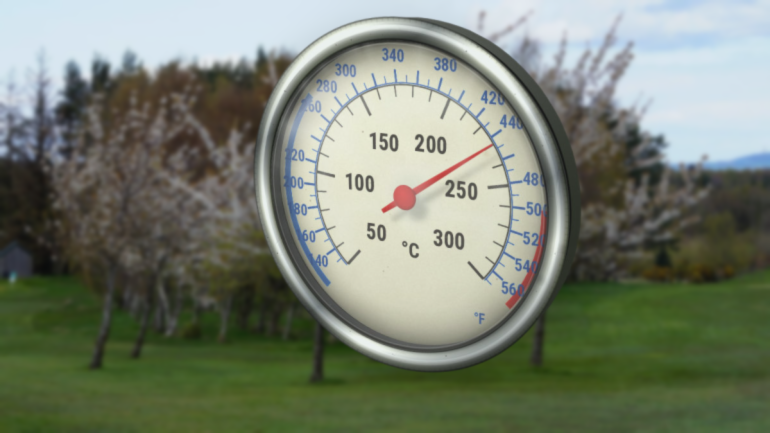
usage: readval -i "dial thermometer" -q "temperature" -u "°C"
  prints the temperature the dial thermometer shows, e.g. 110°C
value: 230°C
